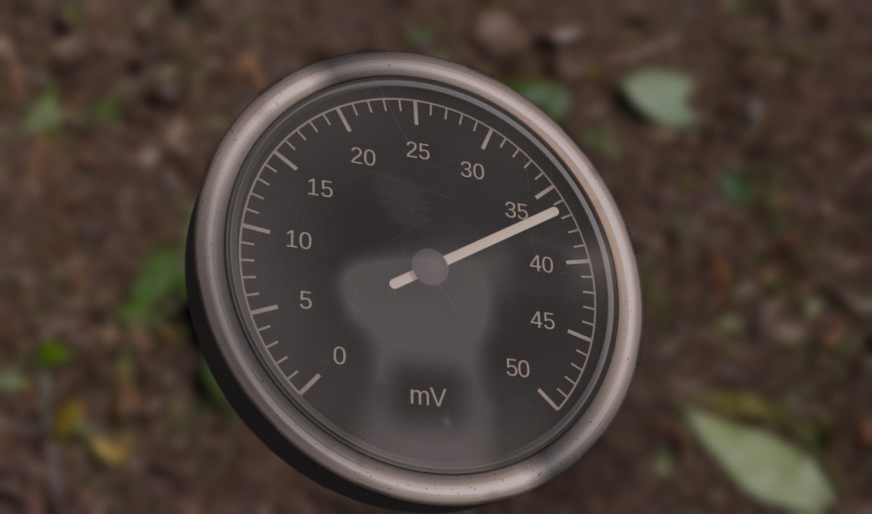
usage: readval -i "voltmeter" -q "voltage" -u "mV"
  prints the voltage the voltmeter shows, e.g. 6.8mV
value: 36.5mV
